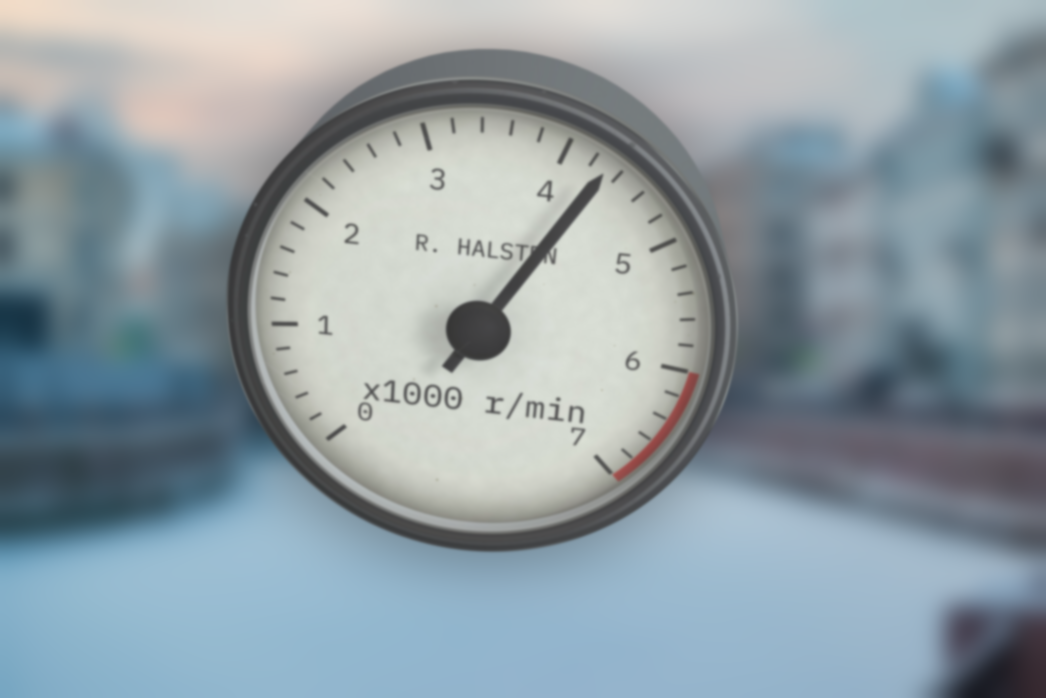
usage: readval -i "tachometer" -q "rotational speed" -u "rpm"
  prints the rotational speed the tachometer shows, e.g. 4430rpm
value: 4300rpm
